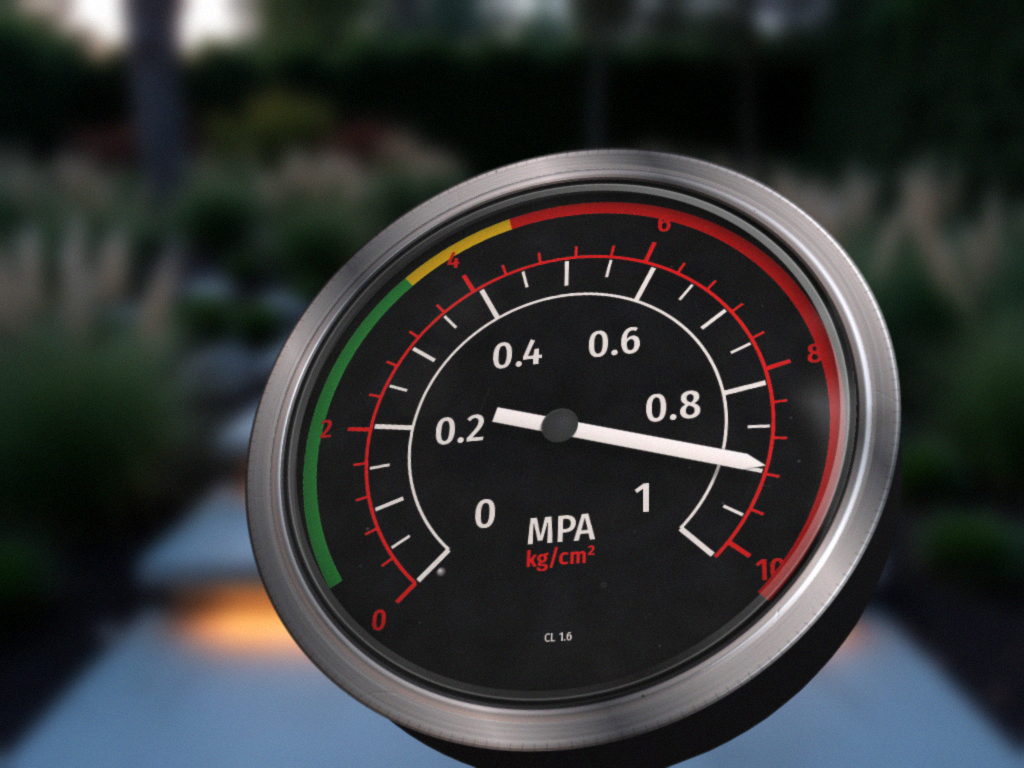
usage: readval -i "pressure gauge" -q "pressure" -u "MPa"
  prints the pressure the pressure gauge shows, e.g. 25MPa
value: 0.9MPa
